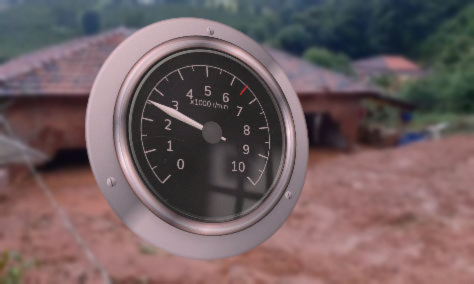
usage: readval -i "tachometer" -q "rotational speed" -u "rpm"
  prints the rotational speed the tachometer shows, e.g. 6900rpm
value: 2500rpm
